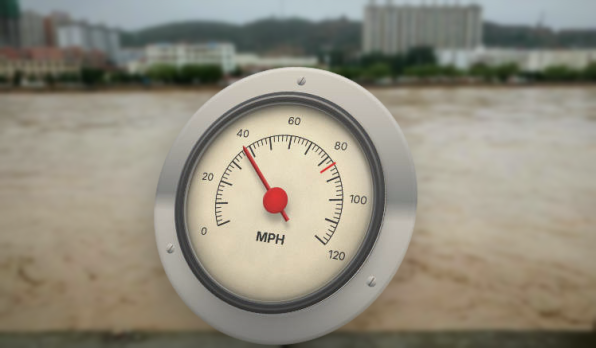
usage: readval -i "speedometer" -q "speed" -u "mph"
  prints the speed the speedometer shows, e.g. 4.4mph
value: 38mph
